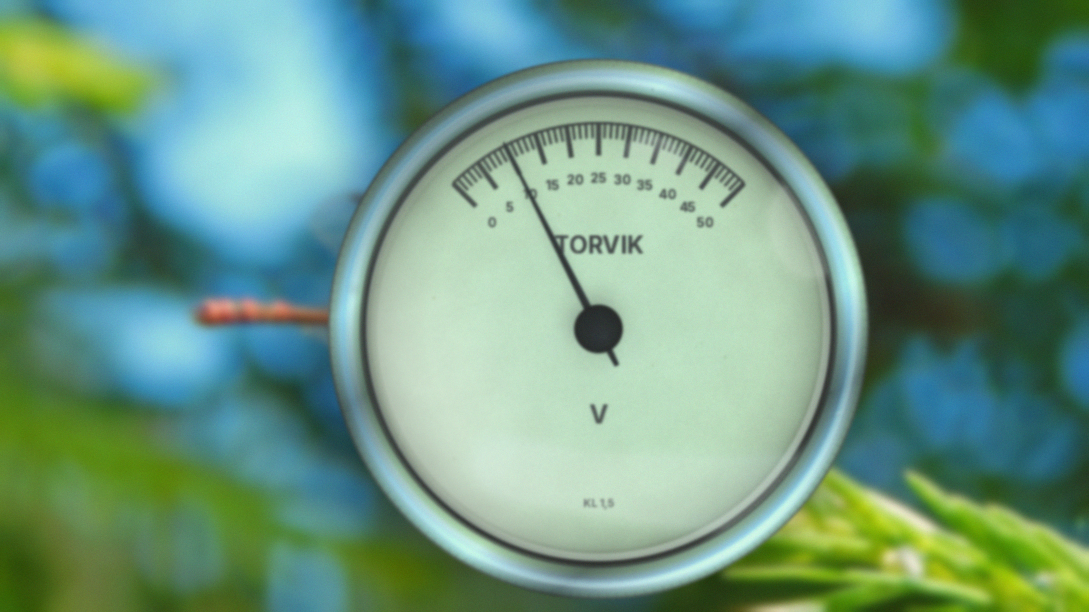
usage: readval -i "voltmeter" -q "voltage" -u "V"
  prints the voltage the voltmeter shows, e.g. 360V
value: 10V
